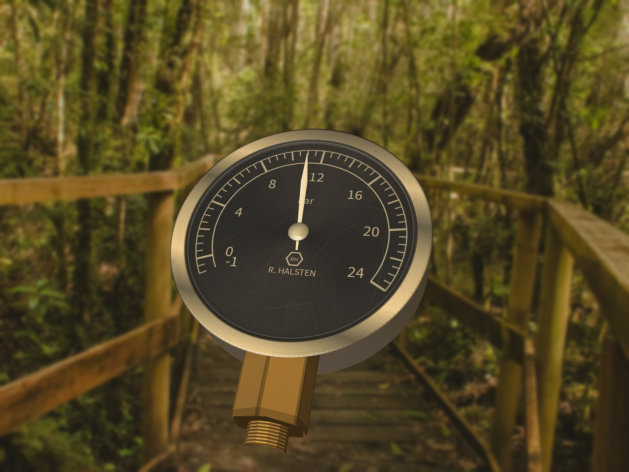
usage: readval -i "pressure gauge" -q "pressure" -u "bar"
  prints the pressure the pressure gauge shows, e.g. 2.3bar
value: 11bar
